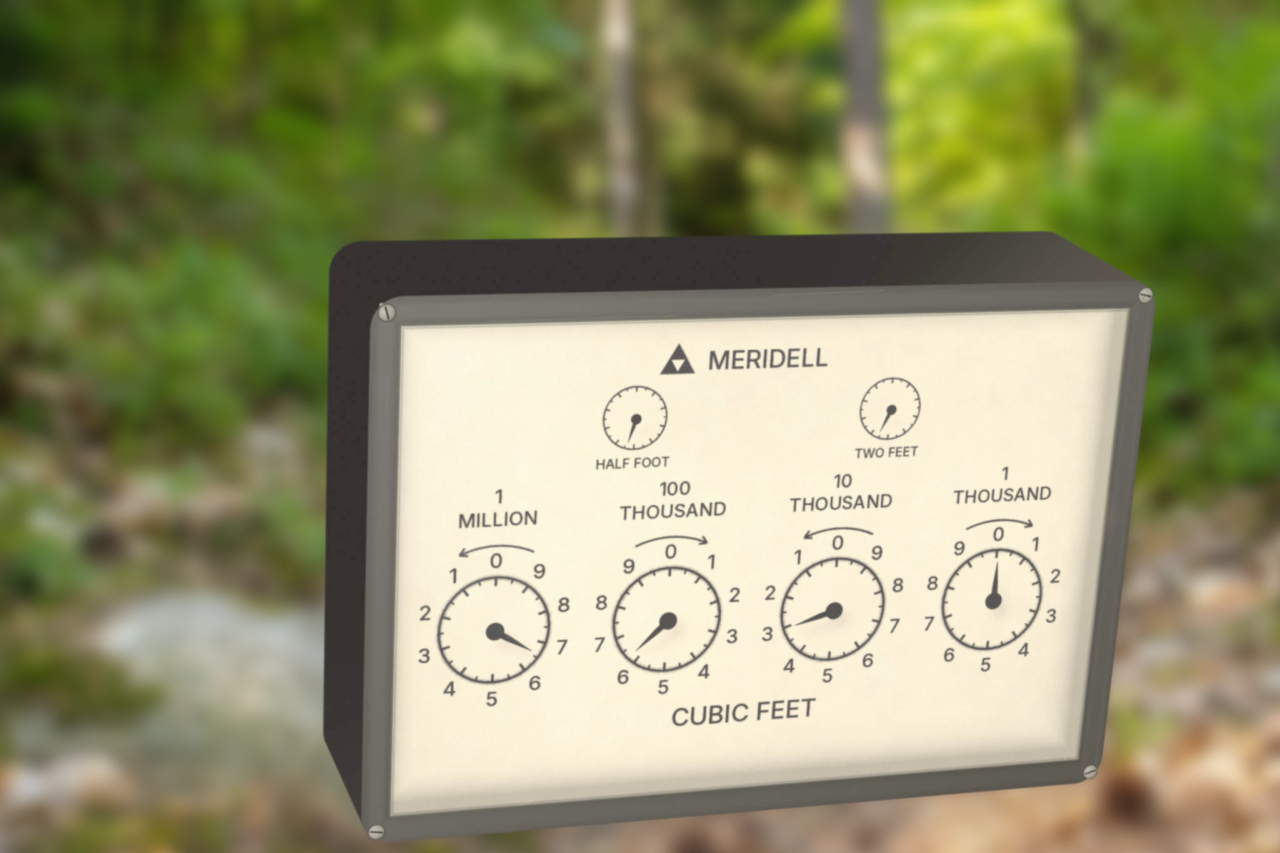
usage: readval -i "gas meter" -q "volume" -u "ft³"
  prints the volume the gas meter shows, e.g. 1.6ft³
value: 663000ft³
